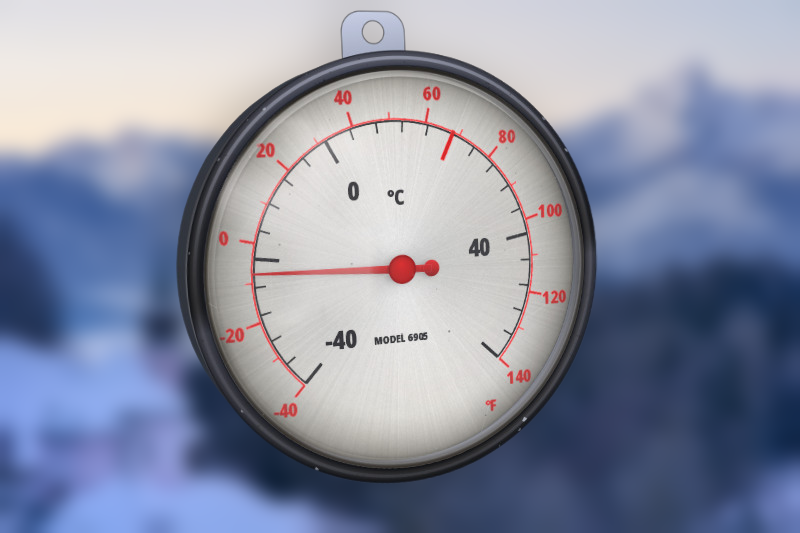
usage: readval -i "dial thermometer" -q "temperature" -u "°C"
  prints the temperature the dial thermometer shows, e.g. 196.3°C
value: -22°C
